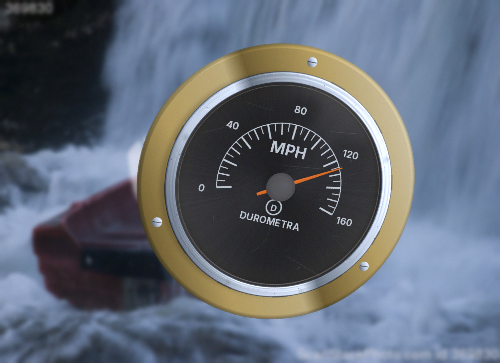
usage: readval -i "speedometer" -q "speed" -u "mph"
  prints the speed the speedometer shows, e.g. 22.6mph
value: 125mph
